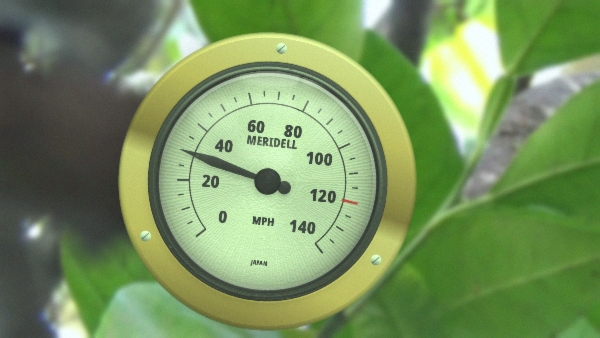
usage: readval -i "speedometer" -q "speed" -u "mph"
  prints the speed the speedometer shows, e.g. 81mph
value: 30mph
